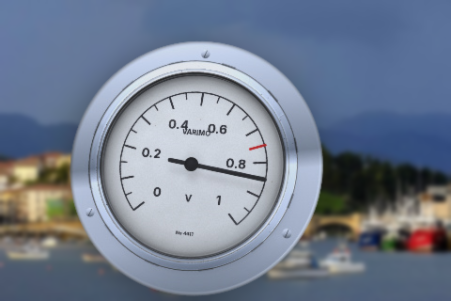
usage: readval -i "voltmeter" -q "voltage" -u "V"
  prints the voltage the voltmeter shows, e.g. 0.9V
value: 0.85V
